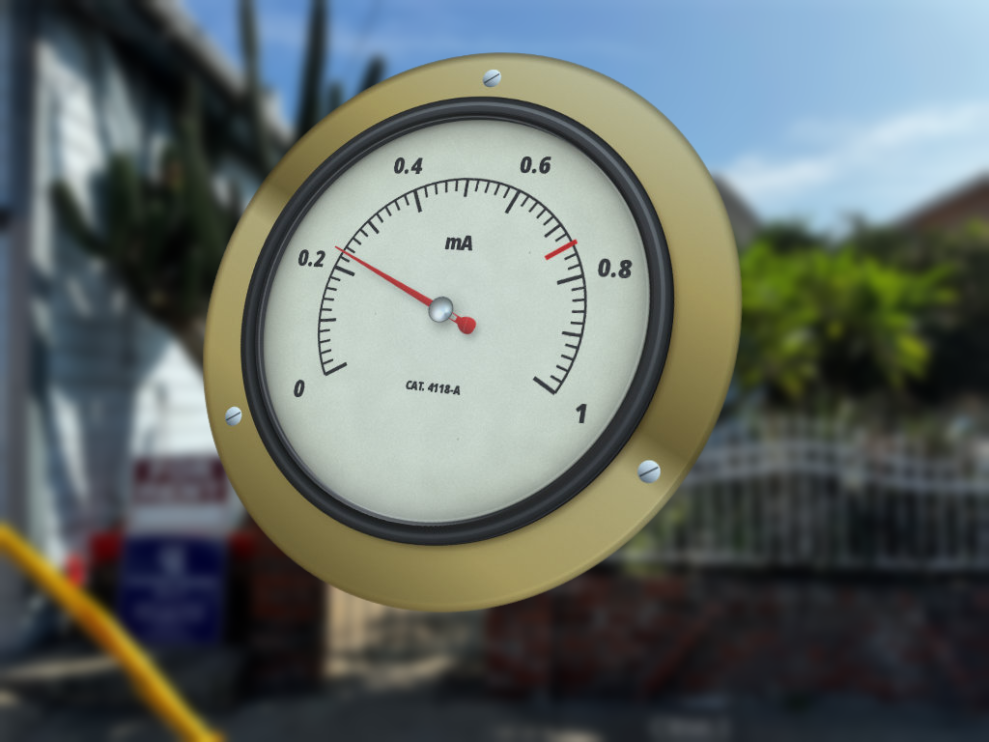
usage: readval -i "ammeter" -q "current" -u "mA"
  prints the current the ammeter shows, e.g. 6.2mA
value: 0.23mA
